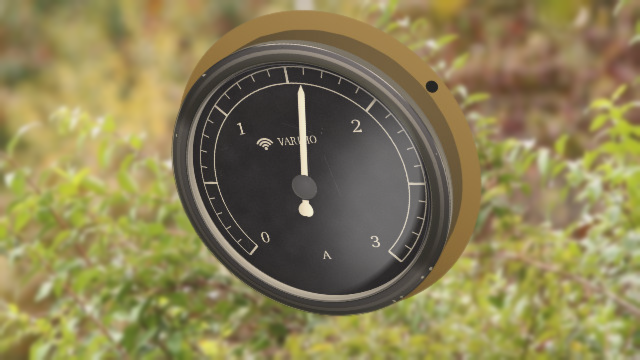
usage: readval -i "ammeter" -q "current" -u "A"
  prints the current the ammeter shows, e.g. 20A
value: 1.6A
